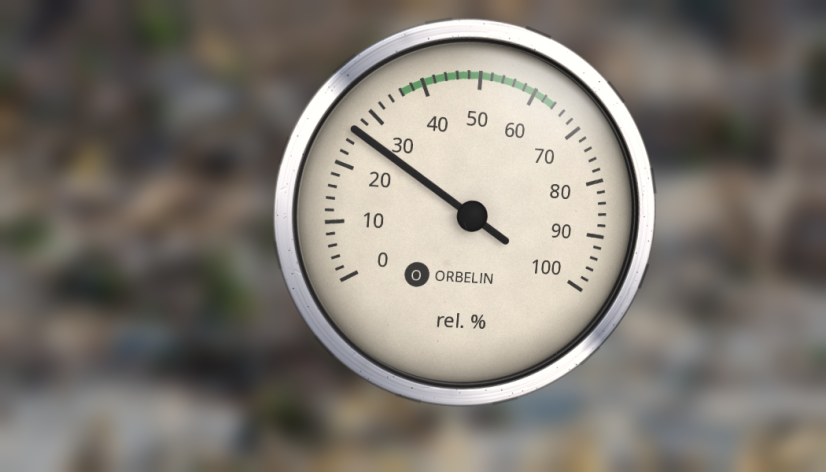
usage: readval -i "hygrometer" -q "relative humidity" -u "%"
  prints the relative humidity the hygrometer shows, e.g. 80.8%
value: 26%
